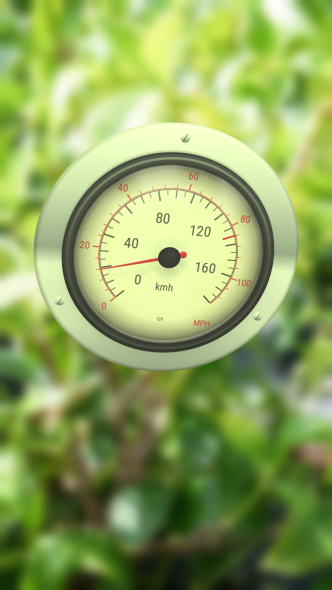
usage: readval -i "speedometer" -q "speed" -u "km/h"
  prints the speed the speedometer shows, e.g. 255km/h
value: 20km/h
